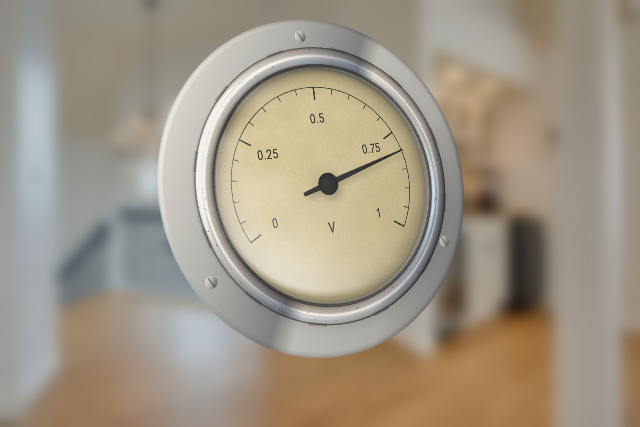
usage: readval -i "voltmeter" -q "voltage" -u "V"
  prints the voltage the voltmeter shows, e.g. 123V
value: 0.8V
